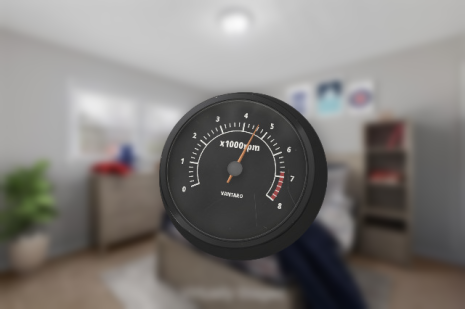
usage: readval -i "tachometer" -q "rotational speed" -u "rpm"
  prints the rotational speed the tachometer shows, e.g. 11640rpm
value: 4600rpm
